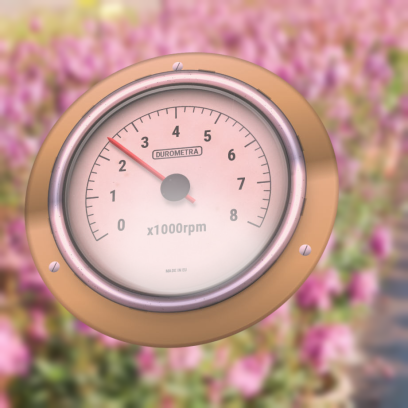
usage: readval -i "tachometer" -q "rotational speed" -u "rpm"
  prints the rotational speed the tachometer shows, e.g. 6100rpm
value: 2400rpm
